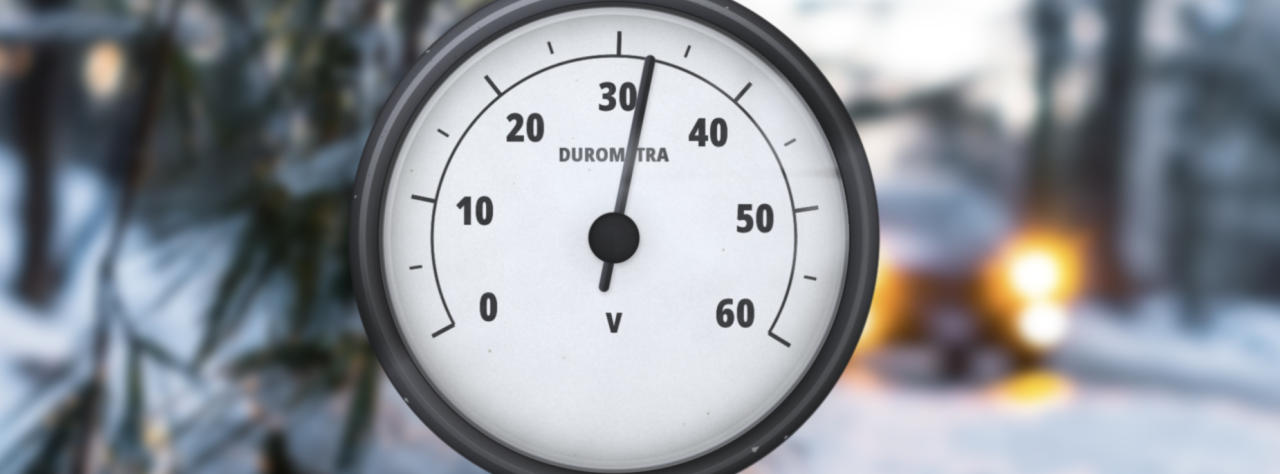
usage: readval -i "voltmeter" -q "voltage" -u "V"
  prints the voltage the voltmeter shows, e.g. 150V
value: 32.5V
